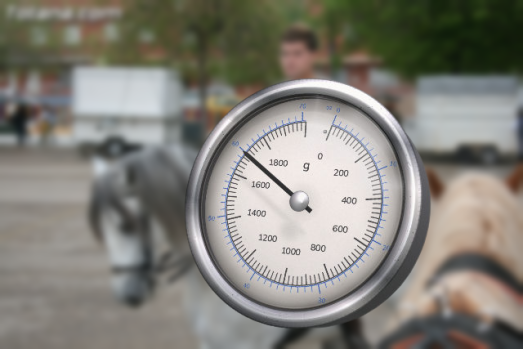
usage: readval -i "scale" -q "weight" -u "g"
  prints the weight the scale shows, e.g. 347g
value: 1700g
